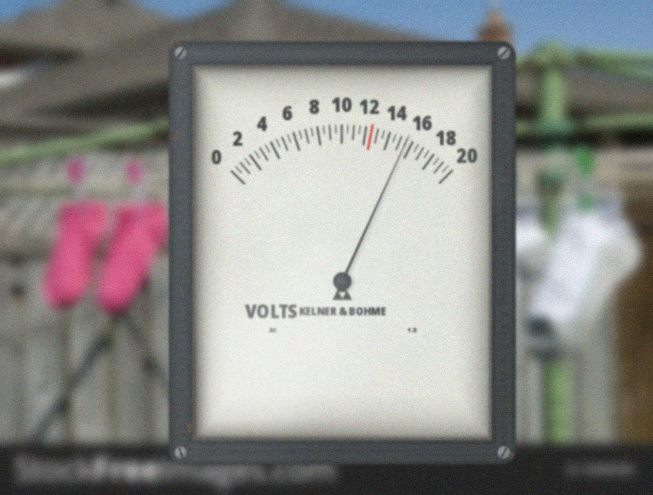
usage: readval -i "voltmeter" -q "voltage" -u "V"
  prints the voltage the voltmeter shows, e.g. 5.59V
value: 15.5V
